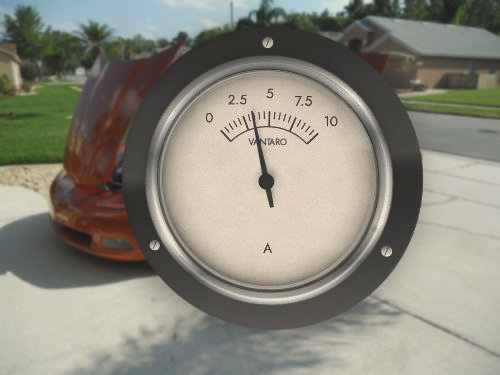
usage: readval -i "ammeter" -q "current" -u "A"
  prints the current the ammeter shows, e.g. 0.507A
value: 3.5A
